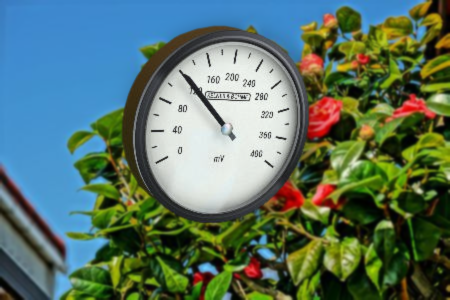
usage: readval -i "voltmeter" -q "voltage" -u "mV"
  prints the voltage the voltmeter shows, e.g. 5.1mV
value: 120mV
